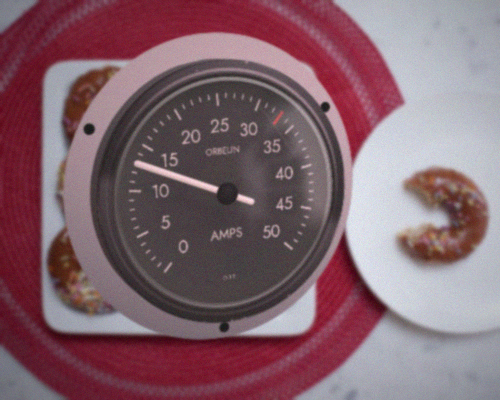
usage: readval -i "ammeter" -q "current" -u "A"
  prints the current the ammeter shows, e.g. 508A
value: 13A
